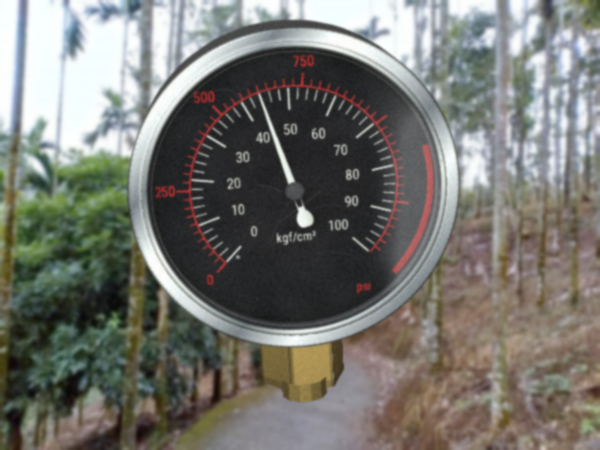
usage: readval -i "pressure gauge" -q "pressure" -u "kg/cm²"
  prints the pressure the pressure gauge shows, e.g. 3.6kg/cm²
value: 44kg/cm²
